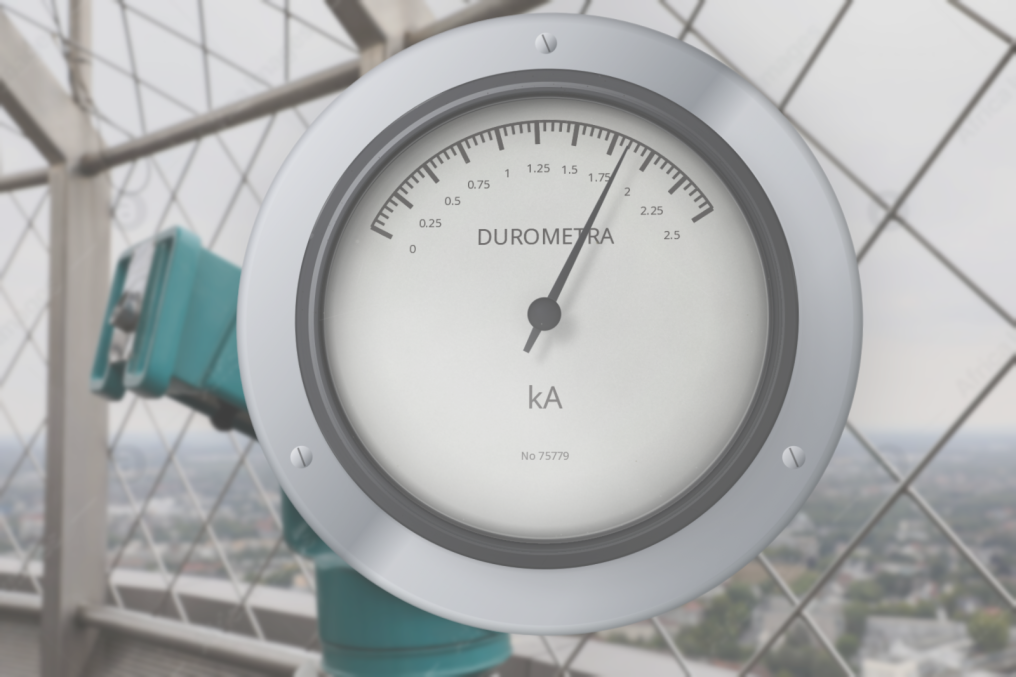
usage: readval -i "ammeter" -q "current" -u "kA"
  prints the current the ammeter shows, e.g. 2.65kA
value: 1.85kA
